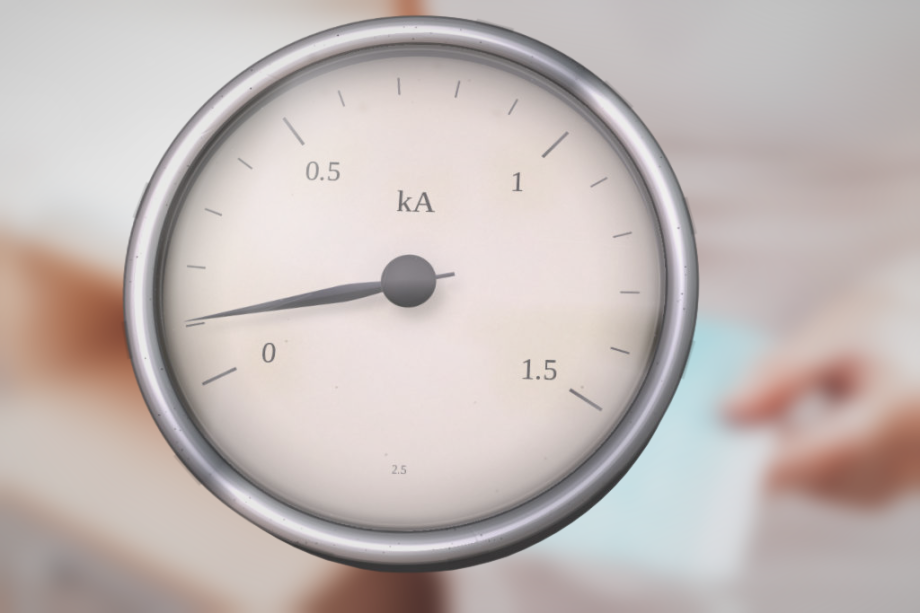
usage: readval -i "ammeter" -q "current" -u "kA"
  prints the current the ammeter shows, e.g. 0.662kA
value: 0.1kA
